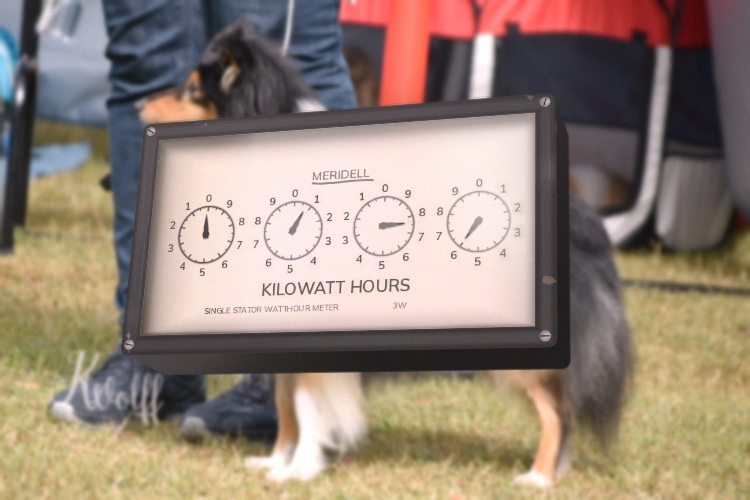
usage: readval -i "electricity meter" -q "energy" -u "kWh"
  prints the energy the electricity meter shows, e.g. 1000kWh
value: 76kWh
